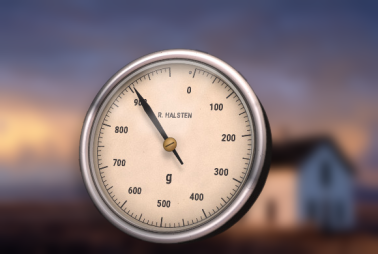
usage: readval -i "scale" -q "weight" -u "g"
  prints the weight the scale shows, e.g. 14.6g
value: 910g
